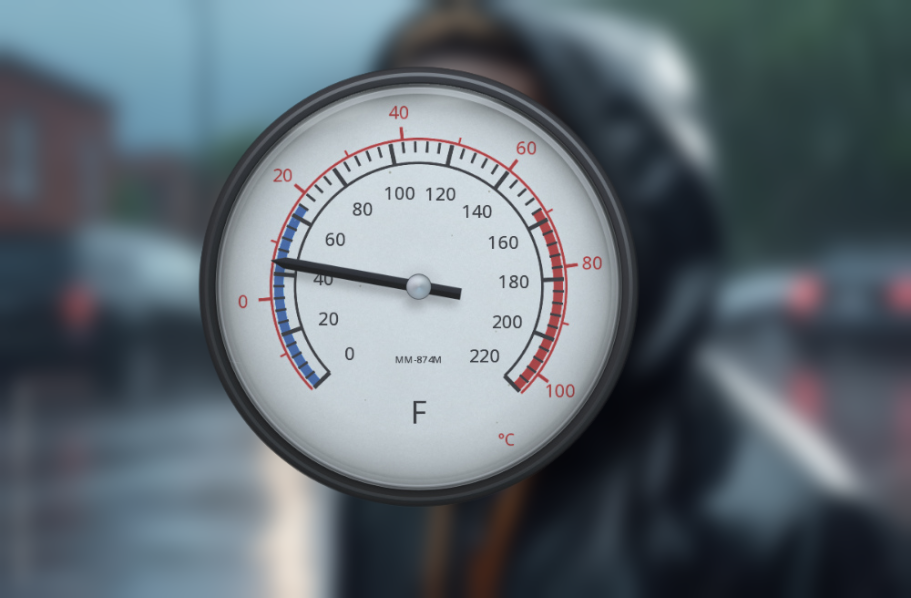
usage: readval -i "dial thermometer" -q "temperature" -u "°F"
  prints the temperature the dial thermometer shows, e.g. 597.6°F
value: 44°F
